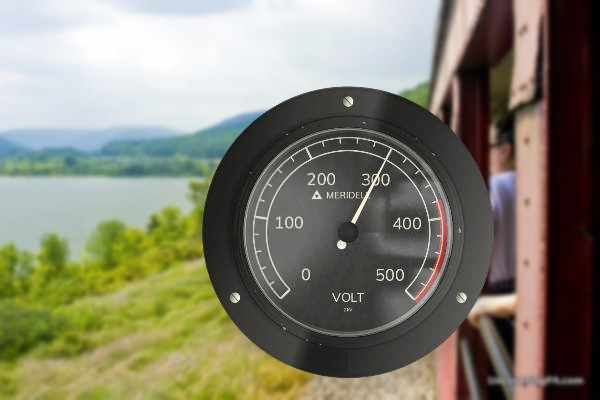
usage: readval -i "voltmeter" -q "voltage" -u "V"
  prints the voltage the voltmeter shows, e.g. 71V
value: 300V
